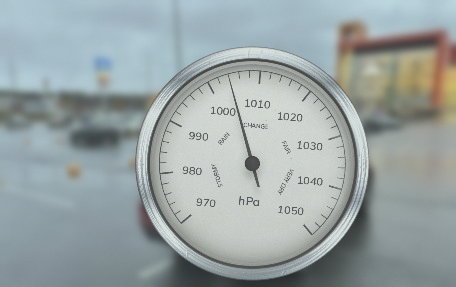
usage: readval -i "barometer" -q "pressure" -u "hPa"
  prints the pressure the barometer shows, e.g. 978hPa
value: 1004hPa
